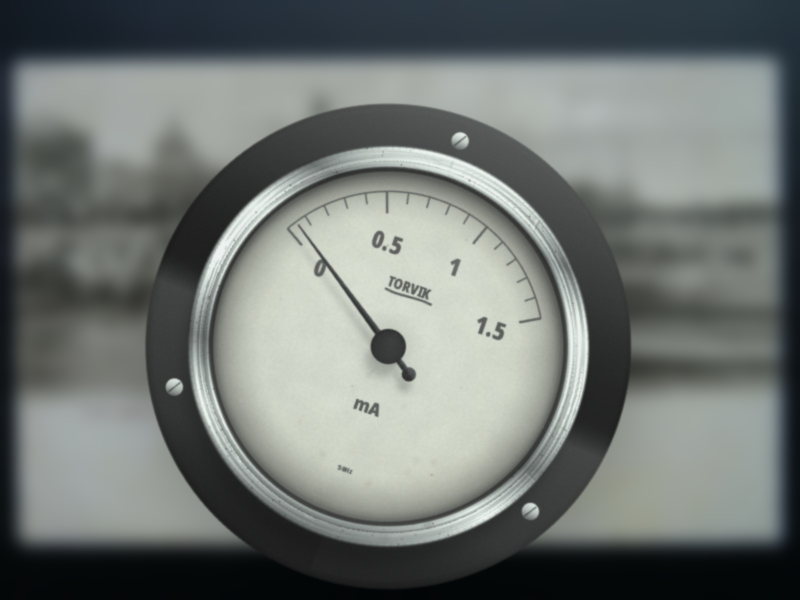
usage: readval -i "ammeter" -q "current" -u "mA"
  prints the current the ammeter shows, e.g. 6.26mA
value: 0.05mA
